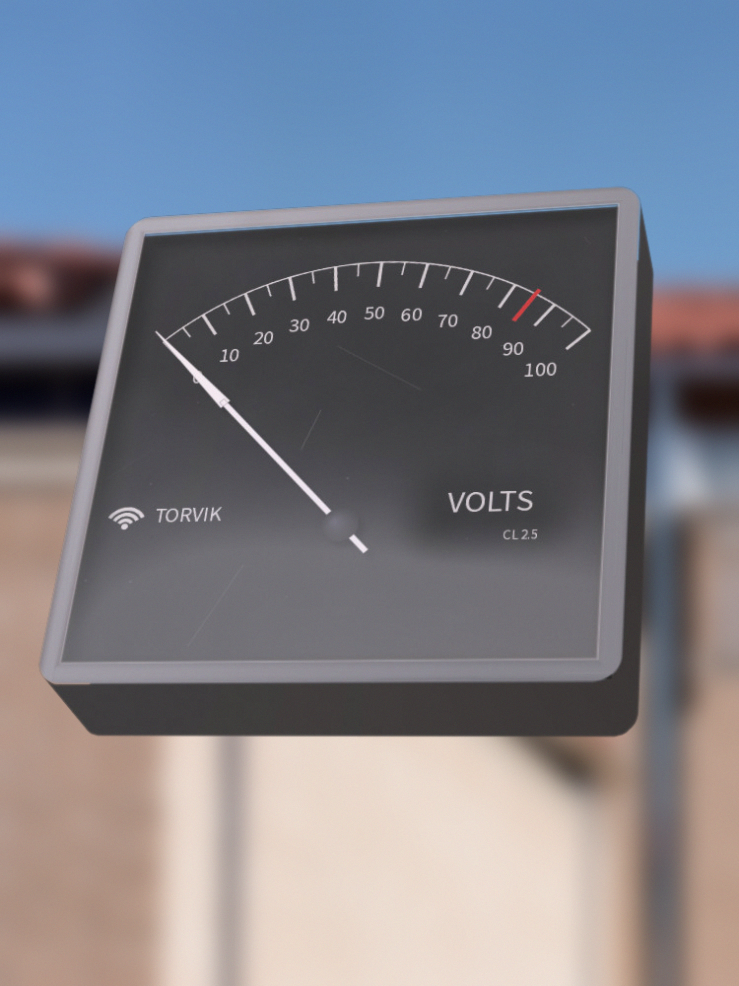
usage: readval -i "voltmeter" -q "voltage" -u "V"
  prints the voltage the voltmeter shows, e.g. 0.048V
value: 0V
